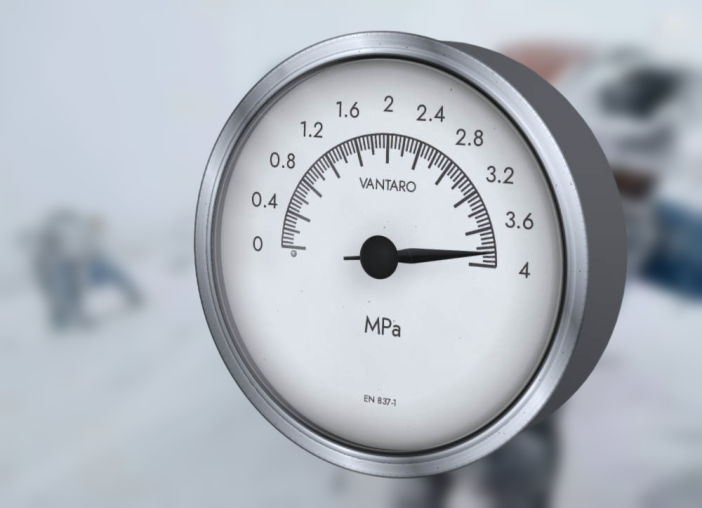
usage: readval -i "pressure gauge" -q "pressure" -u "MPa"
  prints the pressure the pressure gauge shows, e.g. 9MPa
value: 3.85MPa
